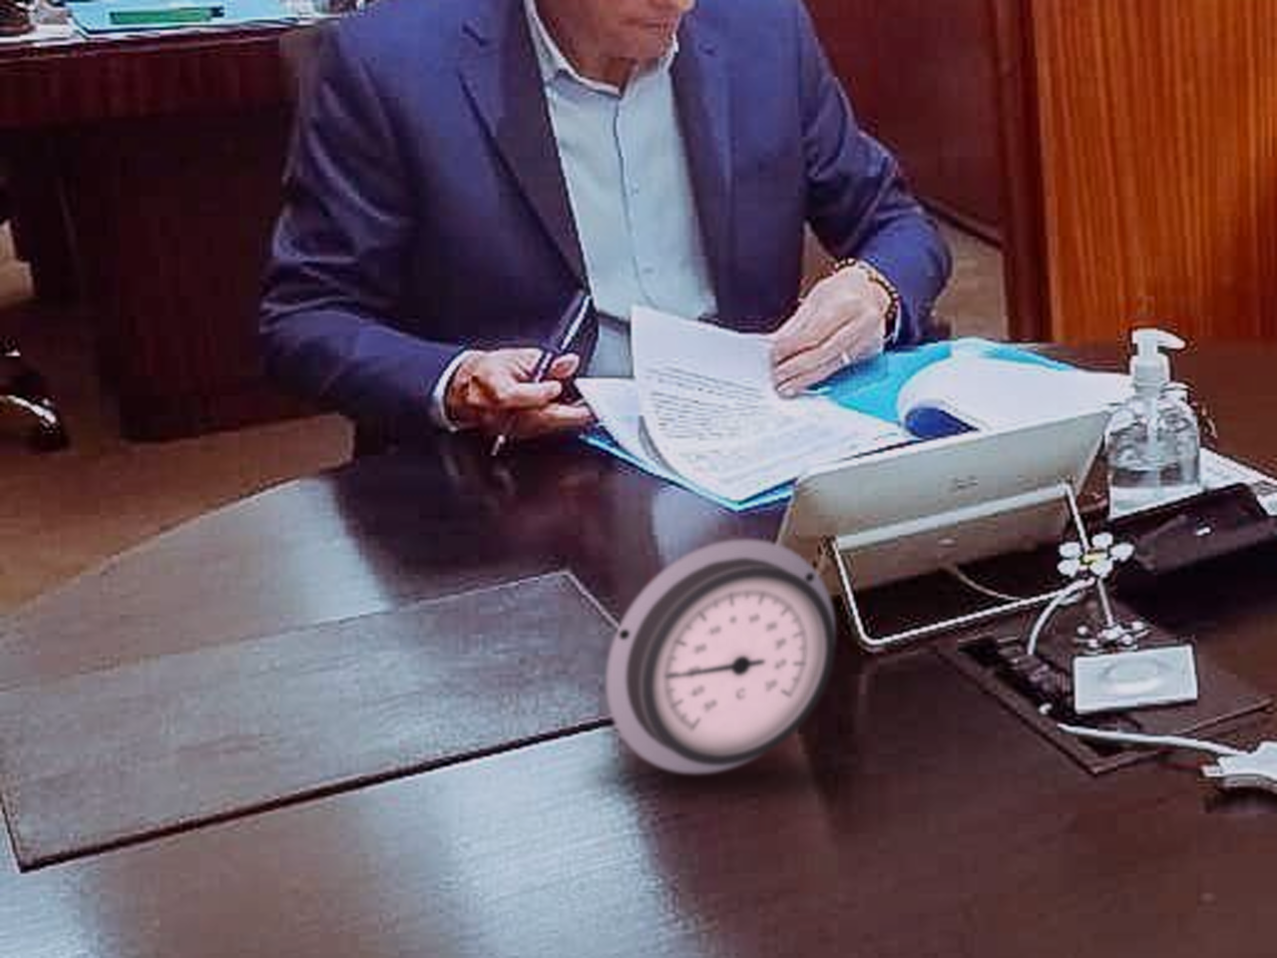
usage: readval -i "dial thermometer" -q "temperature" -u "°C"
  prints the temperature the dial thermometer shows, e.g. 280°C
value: -30°C
